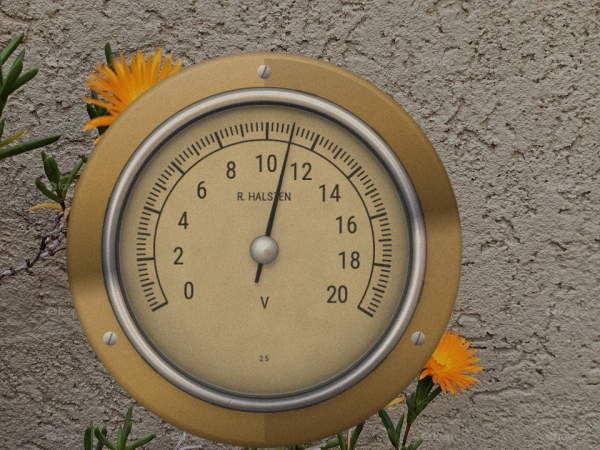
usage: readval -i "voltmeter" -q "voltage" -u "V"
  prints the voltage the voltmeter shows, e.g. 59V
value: 11V
